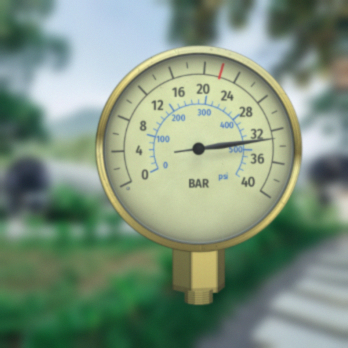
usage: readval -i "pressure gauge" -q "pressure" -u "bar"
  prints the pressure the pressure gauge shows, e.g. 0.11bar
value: 33bar
